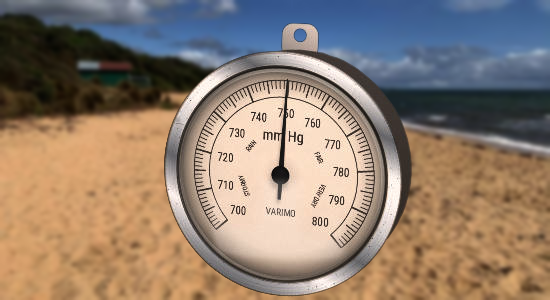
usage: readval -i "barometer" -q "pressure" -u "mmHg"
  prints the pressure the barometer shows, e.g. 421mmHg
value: 750mmHg
